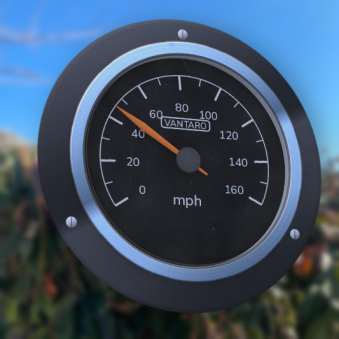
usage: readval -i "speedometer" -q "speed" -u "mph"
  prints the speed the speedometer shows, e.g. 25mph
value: 45mph
